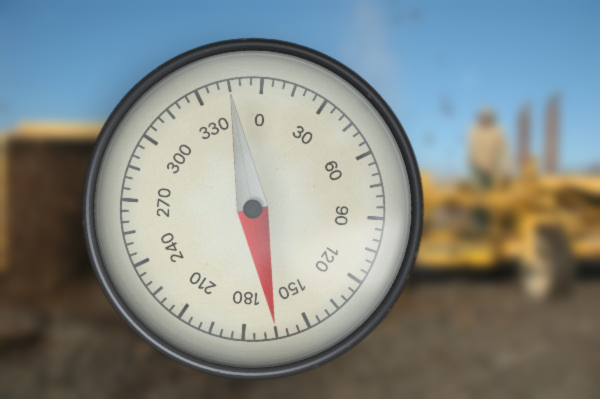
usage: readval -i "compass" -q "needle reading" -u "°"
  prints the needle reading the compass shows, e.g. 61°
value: 165°
